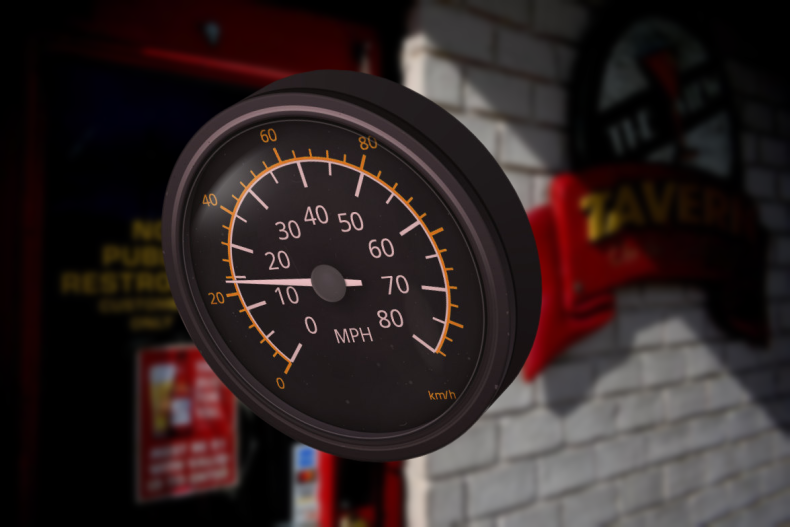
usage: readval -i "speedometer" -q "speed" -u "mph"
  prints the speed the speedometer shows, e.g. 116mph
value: 15mph
